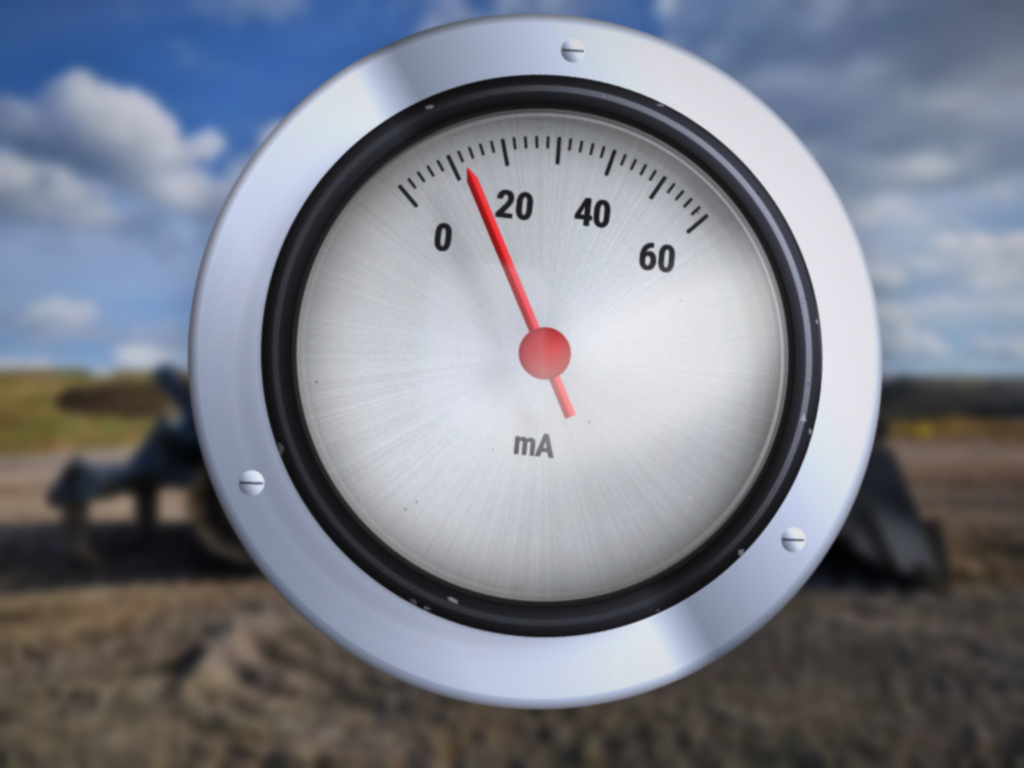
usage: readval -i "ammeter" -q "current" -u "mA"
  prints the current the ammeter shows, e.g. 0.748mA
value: 12mA
